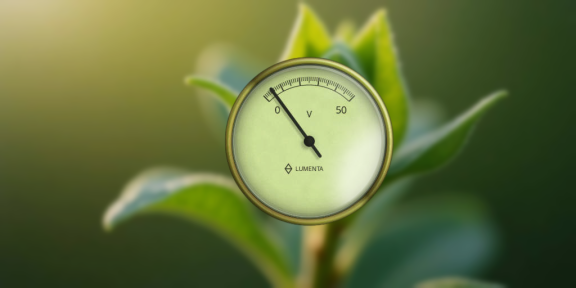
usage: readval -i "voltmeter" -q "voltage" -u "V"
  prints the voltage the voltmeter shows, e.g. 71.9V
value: 5V
